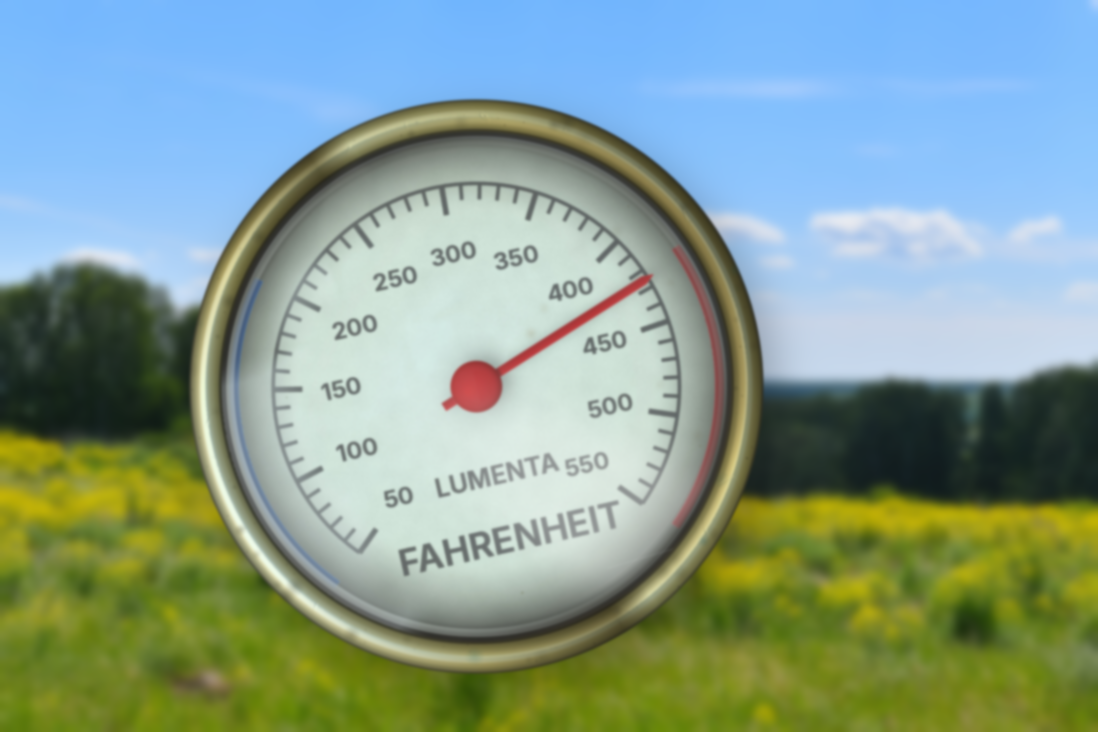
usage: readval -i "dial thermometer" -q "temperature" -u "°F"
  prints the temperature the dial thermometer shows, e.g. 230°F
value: 425°F
